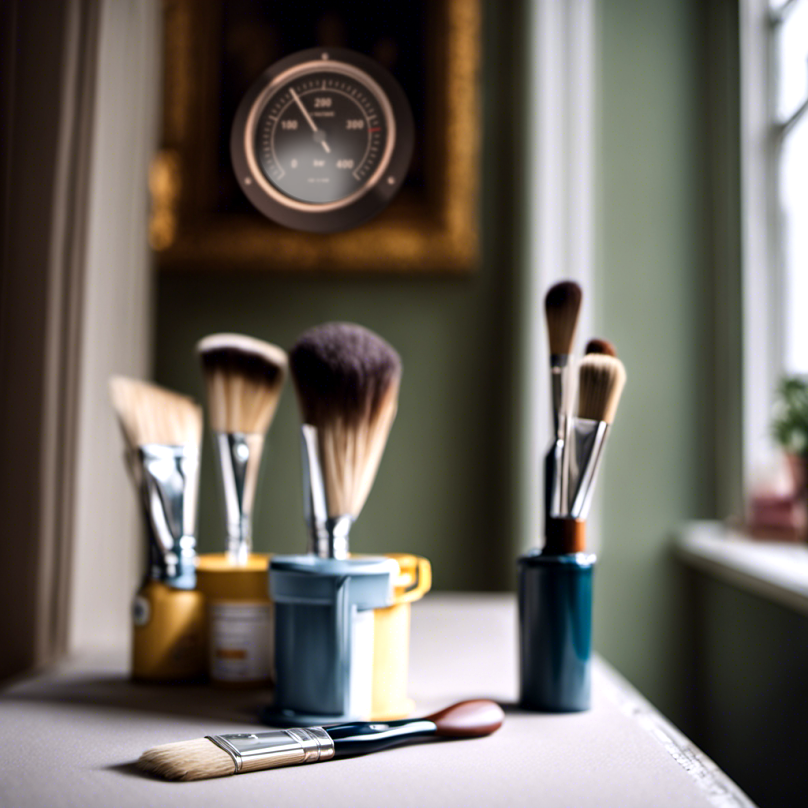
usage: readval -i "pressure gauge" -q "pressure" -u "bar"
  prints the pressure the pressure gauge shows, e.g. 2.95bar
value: 150bar
